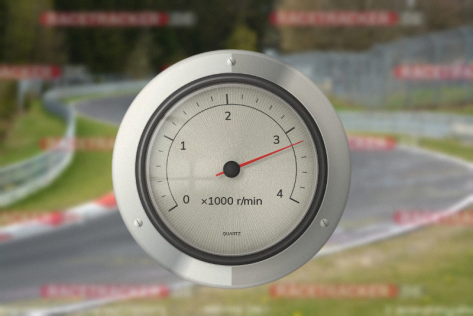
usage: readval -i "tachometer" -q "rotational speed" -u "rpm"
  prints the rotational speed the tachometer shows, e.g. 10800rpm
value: 3200rpm
